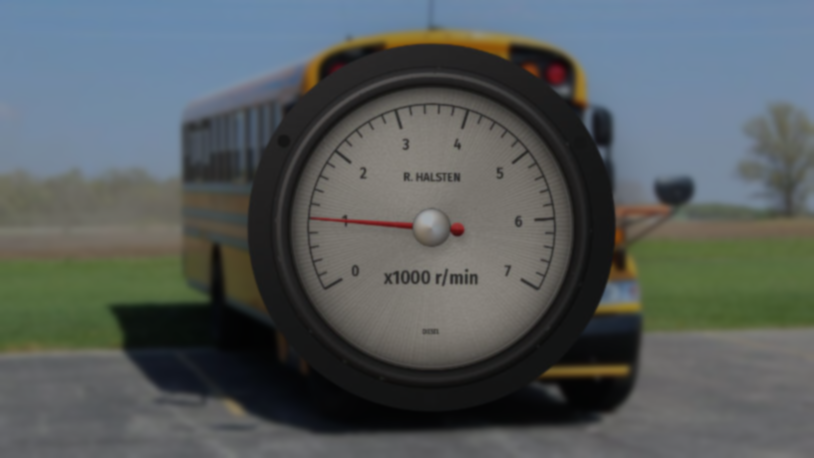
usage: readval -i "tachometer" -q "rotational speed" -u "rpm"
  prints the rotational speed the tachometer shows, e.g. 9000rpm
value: 1000rpm
